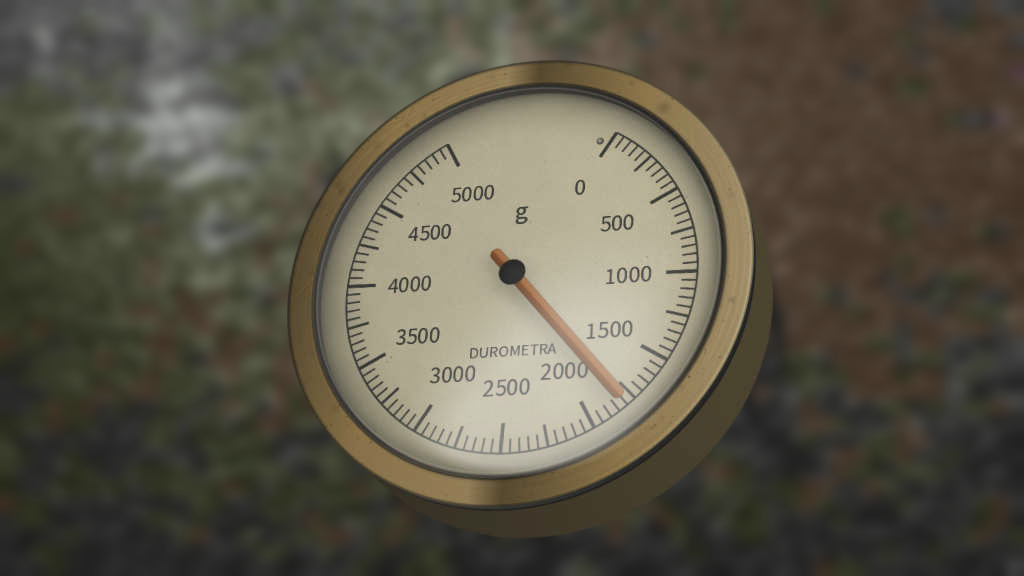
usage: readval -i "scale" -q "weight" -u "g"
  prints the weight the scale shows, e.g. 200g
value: 1800g
